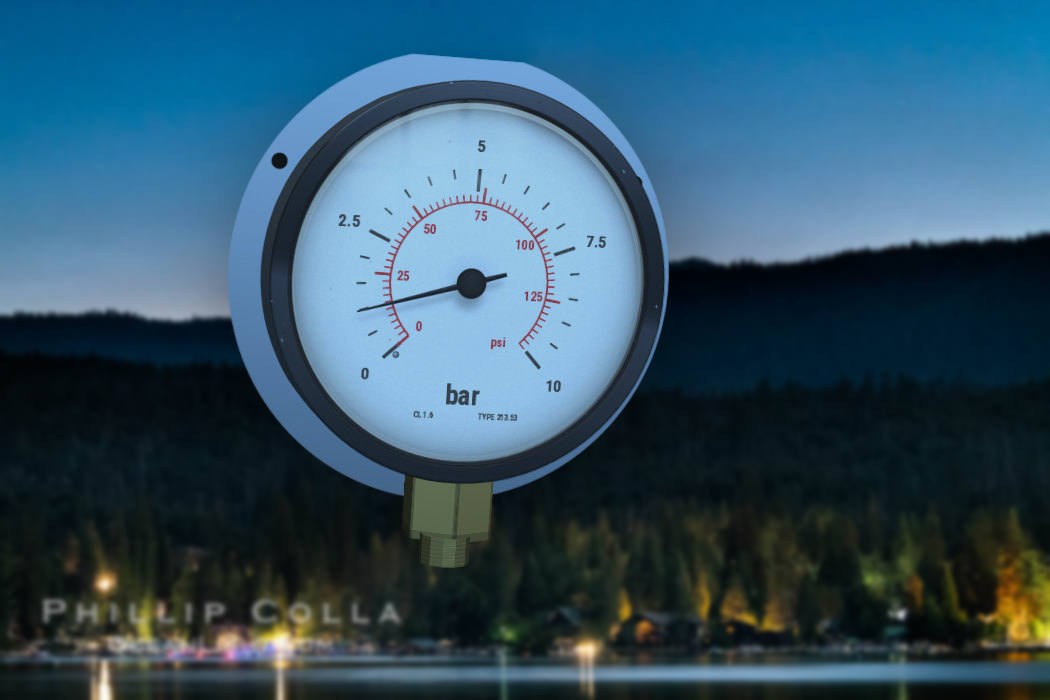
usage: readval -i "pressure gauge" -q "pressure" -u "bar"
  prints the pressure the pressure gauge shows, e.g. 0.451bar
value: 1bar
